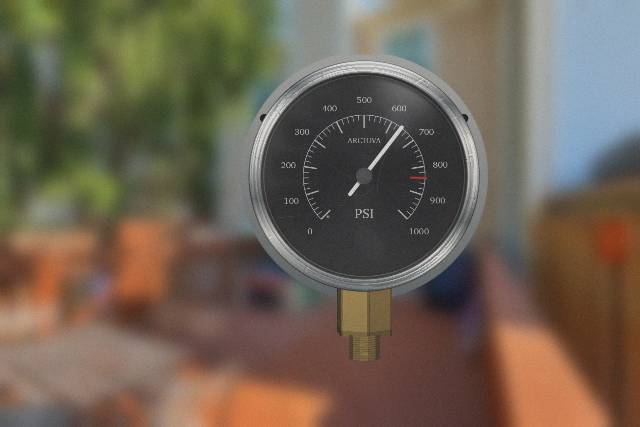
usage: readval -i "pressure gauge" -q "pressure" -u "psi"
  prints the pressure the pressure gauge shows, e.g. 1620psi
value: 640psi
